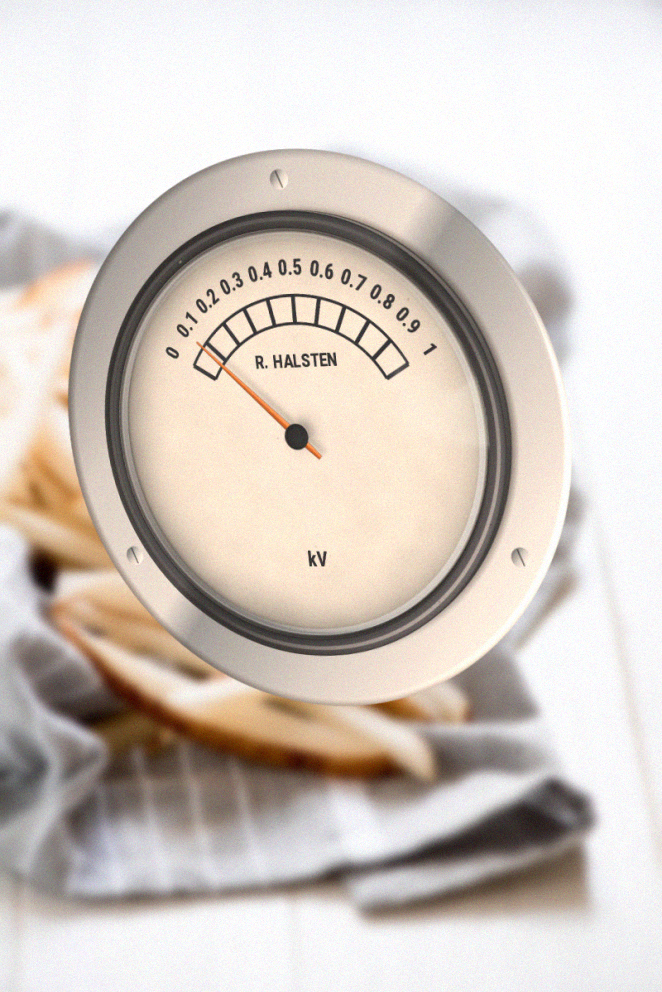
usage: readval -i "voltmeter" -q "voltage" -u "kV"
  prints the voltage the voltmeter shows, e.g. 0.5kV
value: 0.1kV
